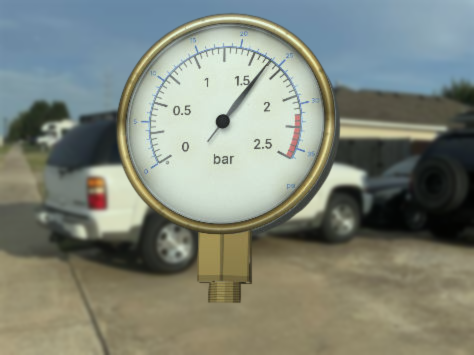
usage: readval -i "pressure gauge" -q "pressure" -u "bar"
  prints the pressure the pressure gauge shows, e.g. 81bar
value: 1.65bar
